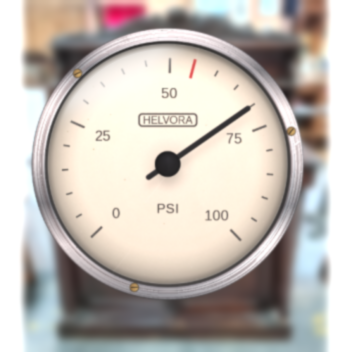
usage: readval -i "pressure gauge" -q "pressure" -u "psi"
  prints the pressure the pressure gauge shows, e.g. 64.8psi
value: 70psi
